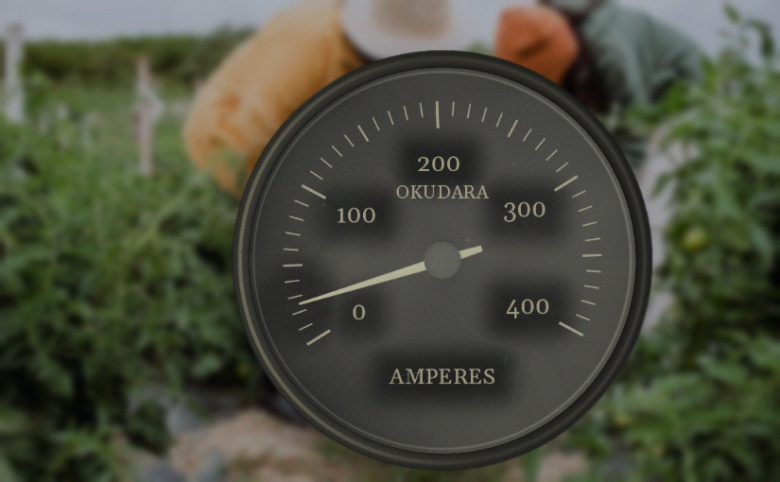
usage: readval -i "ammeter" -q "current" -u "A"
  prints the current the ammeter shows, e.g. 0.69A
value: 25A
